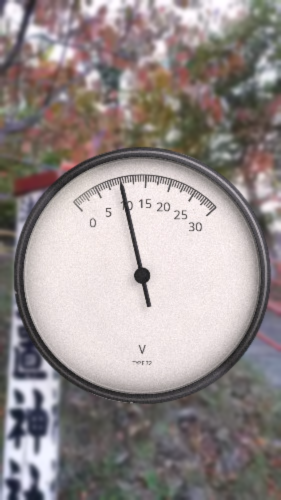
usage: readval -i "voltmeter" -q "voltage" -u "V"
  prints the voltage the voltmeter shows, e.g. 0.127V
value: 10V
